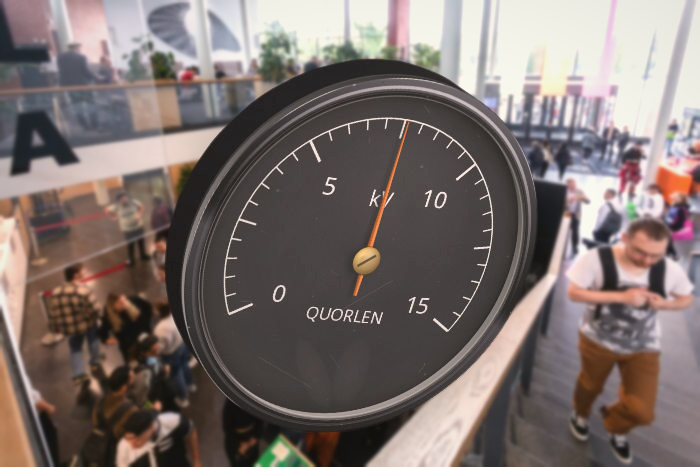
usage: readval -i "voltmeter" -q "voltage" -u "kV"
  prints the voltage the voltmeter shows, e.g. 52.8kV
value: 7.5kV
